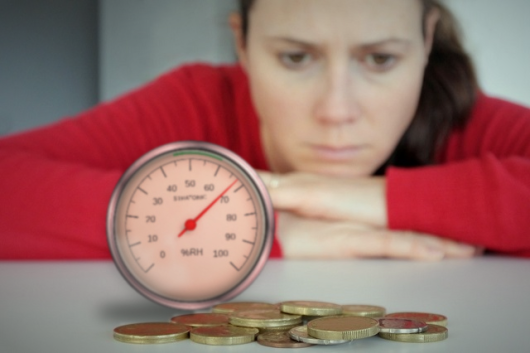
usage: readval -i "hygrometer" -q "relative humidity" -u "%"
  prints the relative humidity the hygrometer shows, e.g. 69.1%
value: 67.5%
